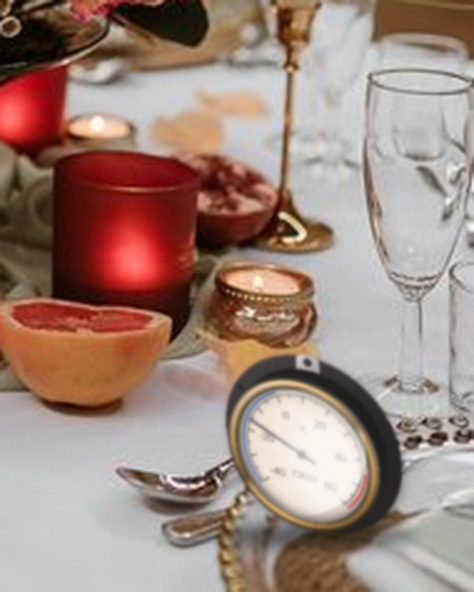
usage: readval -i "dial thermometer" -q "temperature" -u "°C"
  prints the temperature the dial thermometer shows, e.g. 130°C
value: -15°C
